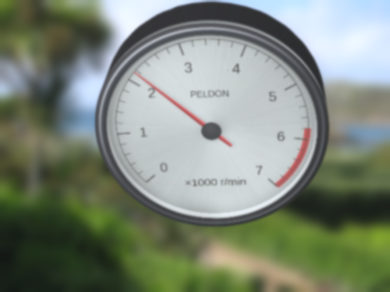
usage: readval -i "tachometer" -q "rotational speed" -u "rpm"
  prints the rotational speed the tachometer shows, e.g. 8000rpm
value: 2200rpm
